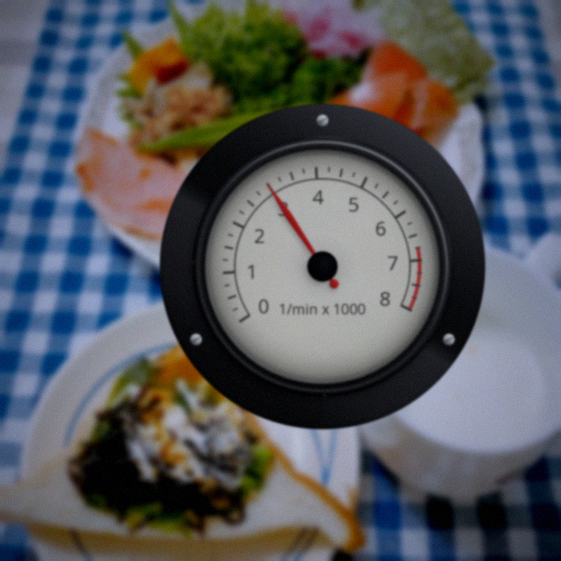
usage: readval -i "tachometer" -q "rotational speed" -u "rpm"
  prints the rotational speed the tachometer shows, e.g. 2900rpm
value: 3000rpm
